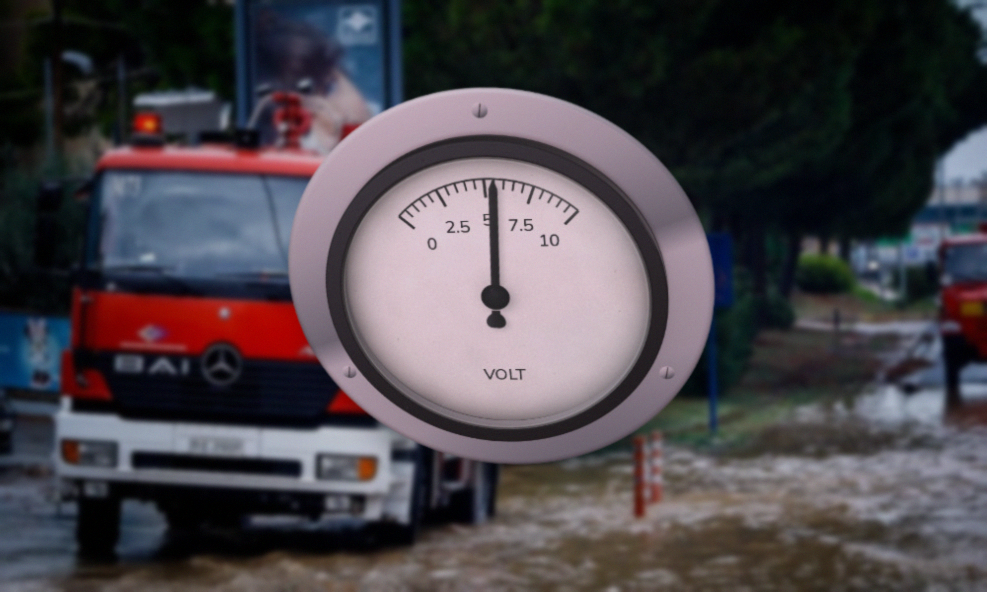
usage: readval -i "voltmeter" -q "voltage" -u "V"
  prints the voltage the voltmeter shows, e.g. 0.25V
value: 5.5V
